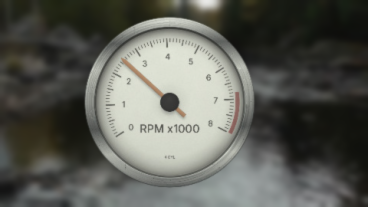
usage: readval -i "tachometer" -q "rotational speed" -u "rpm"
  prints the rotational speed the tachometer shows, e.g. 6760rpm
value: 2500rpm
